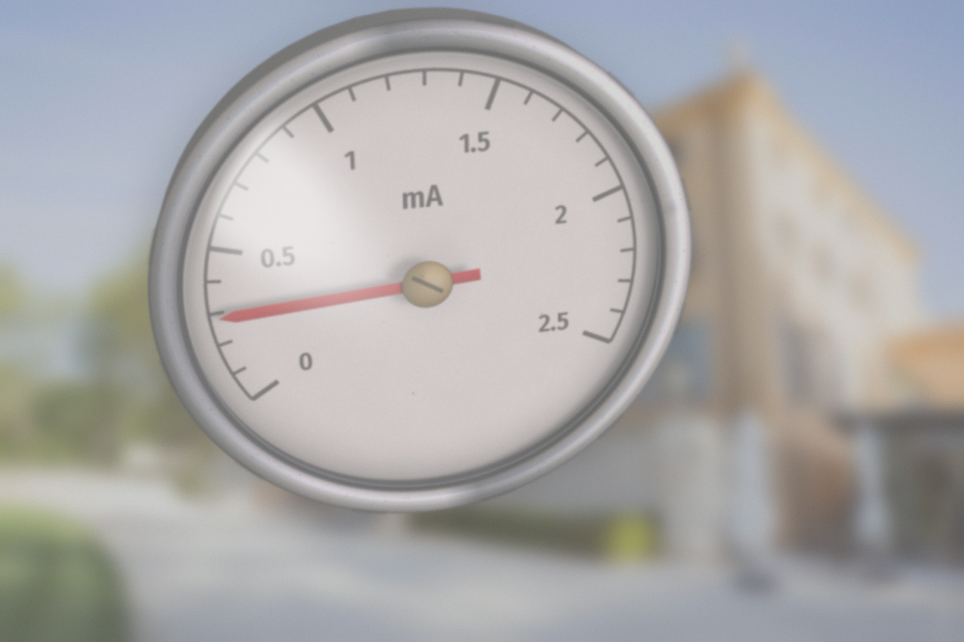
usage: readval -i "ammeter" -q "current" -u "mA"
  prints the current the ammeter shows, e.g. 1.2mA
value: 0.3mA
